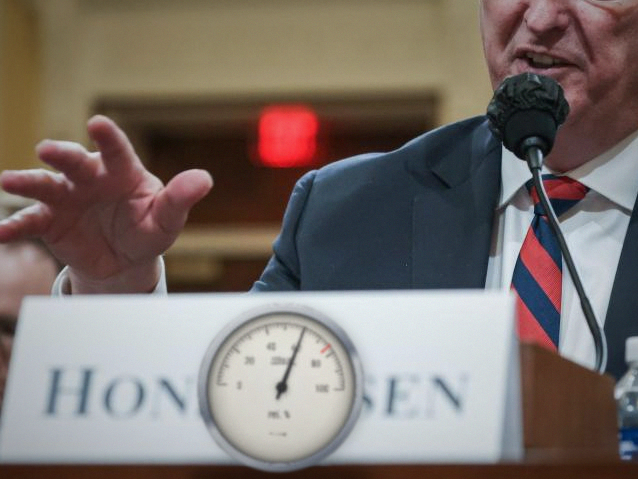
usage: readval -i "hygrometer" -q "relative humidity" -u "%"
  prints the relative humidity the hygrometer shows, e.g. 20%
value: 60%
